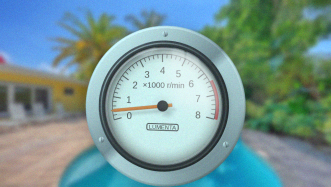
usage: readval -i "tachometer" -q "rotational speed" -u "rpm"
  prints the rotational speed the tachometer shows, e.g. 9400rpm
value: 400rpm
